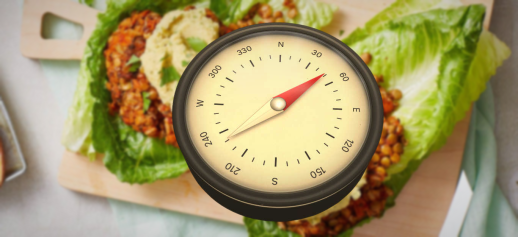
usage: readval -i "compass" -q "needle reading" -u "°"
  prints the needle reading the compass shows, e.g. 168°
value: 50°
